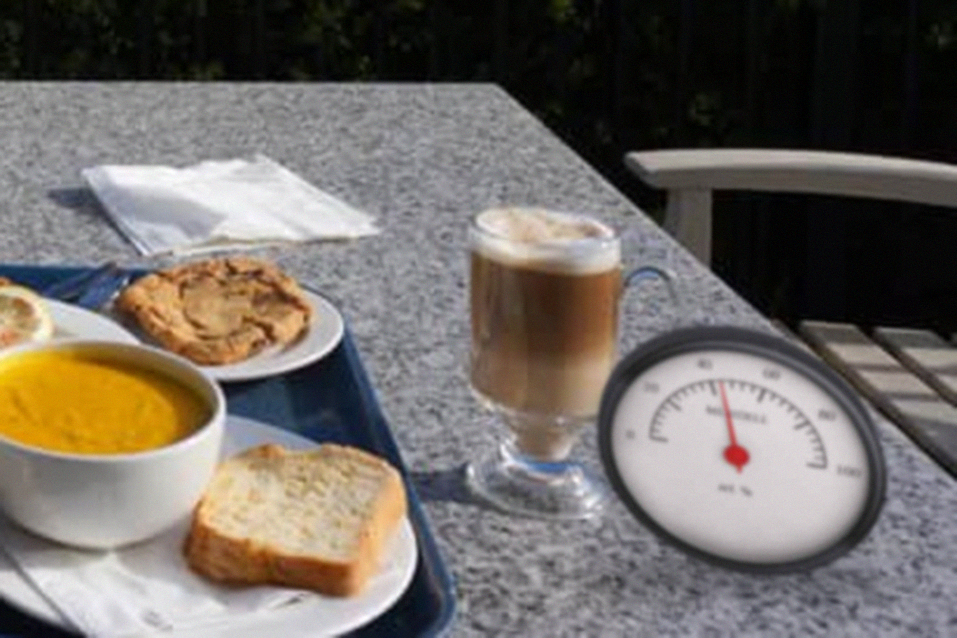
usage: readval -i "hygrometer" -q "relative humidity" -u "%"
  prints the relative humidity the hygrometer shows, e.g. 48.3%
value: 44%
